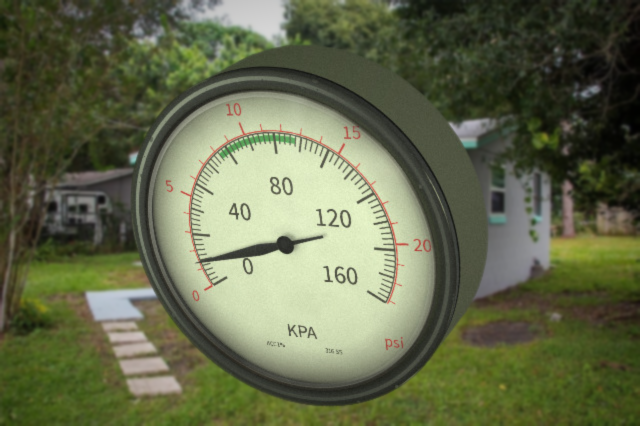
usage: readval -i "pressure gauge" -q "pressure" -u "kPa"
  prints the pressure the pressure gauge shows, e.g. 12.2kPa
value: 10kPa
